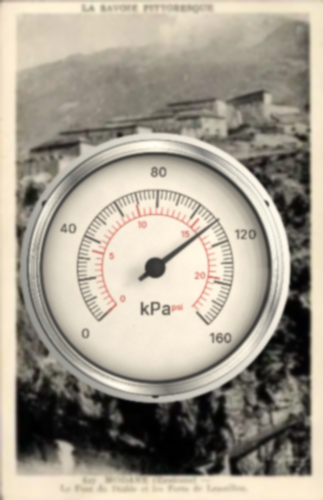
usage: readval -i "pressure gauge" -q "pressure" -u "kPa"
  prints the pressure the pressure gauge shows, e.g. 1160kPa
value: 110kPa
